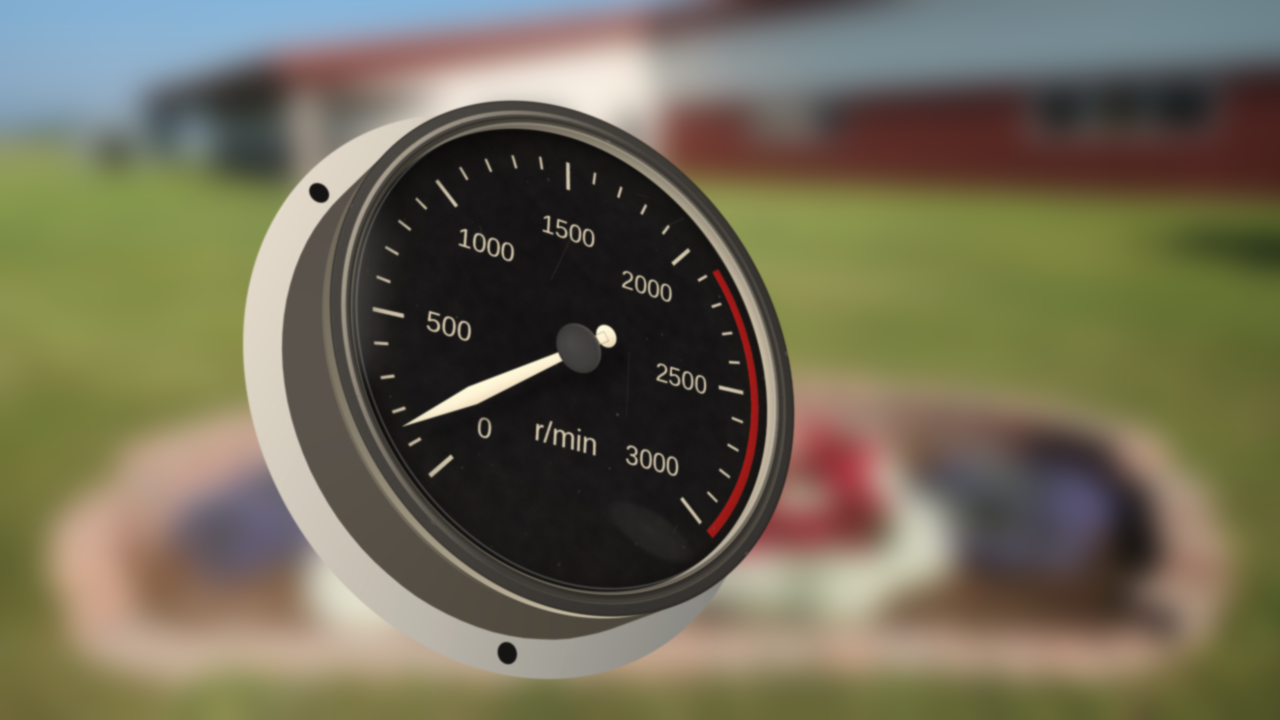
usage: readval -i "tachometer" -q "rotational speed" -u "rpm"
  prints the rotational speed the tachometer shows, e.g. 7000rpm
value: 150rpm
